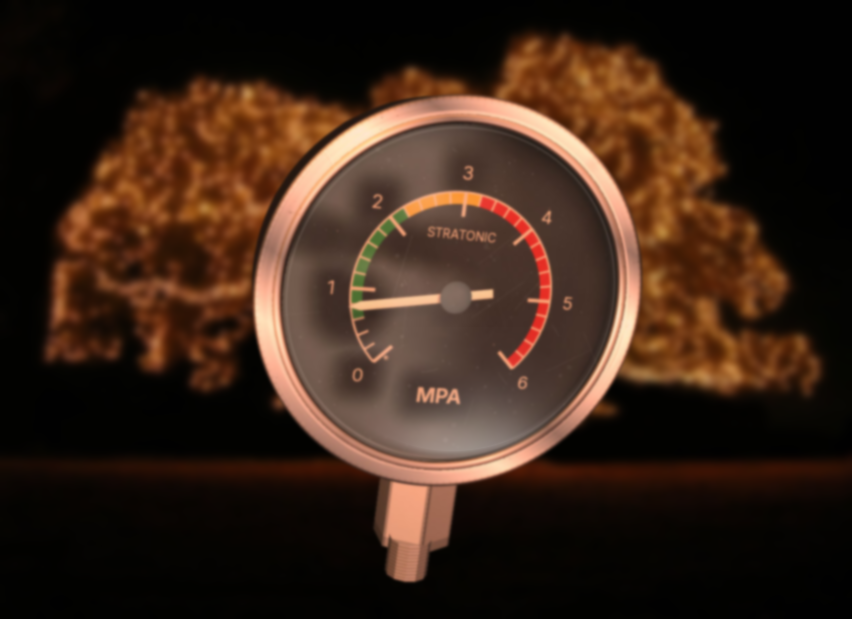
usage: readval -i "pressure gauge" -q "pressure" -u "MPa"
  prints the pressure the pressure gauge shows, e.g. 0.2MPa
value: 0.8MPa
